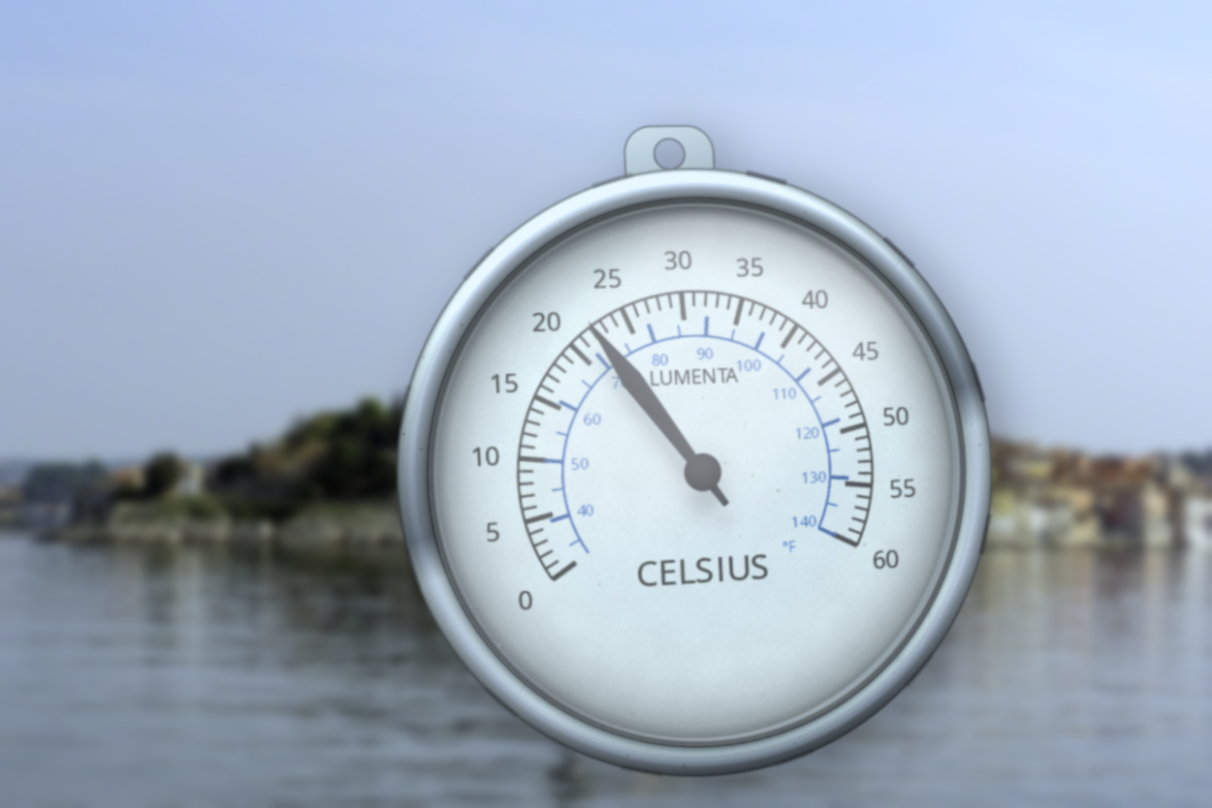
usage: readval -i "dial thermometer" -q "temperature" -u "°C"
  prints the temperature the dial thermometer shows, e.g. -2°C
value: 22°C
